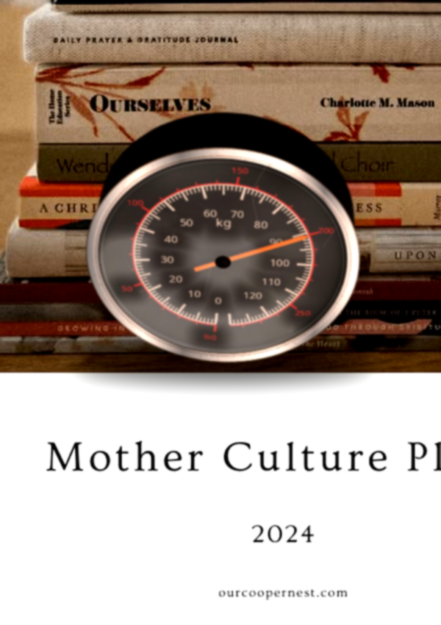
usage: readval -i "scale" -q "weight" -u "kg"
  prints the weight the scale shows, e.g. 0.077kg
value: 90kg
